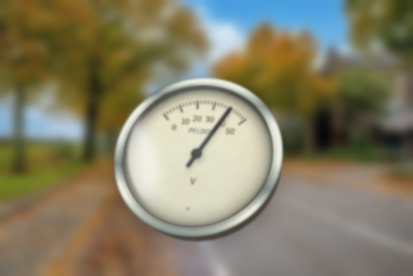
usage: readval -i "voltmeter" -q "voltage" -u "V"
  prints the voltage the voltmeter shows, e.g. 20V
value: 40V
